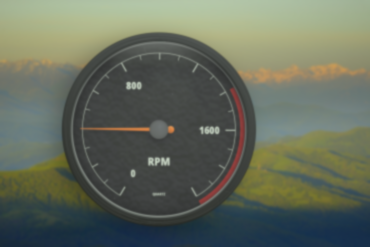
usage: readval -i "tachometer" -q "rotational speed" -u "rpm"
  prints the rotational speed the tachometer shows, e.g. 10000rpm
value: 400rpm
